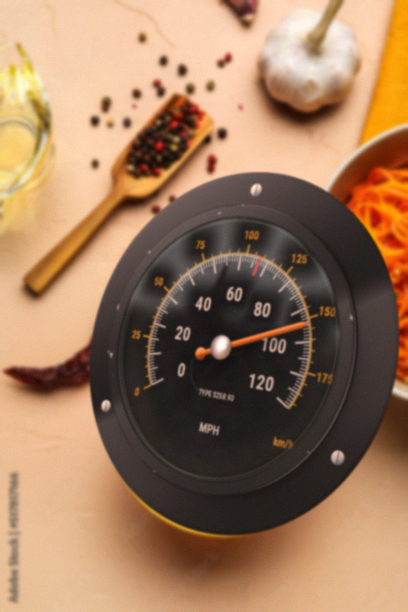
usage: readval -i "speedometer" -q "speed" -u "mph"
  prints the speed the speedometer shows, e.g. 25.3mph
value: 95mph
